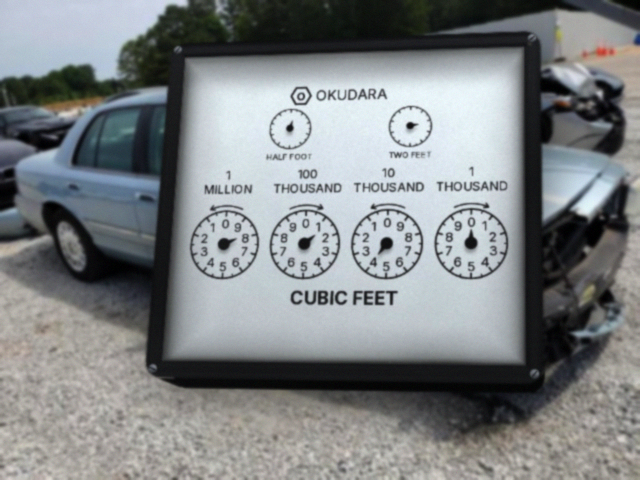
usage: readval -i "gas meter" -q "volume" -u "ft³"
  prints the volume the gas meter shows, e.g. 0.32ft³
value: 814000ft³
